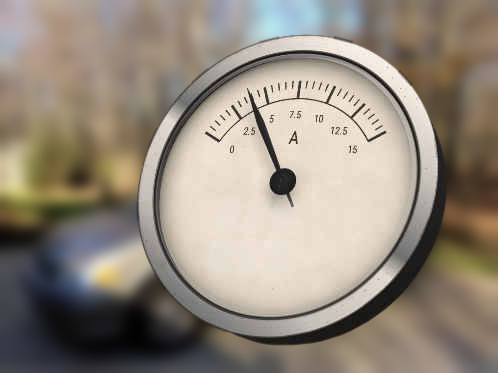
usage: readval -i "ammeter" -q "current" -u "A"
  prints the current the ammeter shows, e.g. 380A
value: 4A
